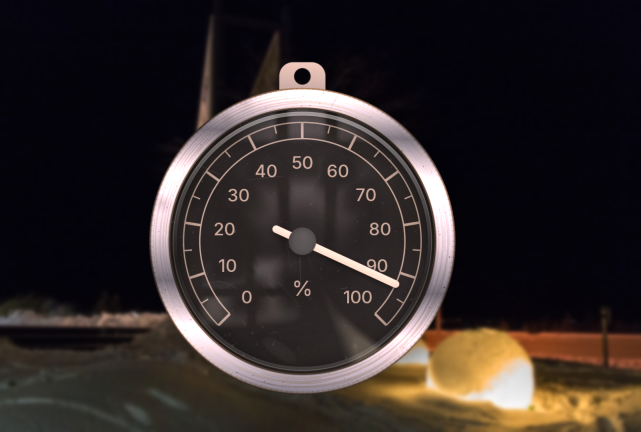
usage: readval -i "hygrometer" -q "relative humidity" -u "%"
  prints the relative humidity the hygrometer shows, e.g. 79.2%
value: 92.5%
